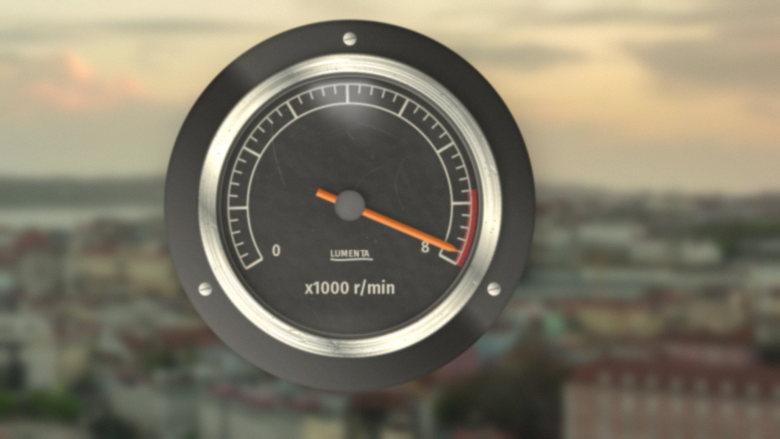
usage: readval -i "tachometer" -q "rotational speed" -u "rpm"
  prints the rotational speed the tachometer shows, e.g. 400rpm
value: 7800rpm
